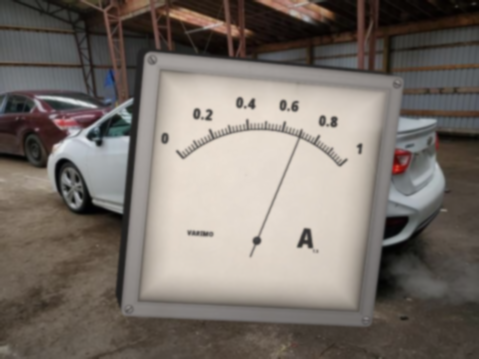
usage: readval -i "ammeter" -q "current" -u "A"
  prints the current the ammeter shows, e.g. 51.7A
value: 0.7A
